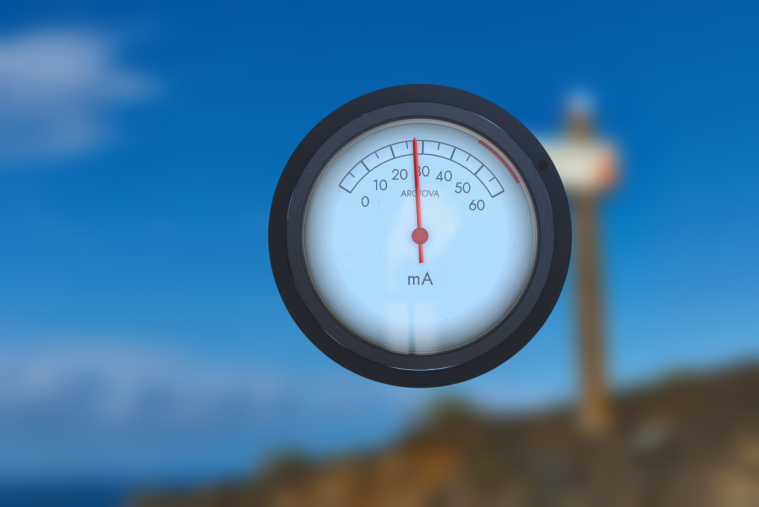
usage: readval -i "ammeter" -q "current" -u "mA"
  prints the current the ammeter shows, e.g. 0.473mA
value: 27.5mA
